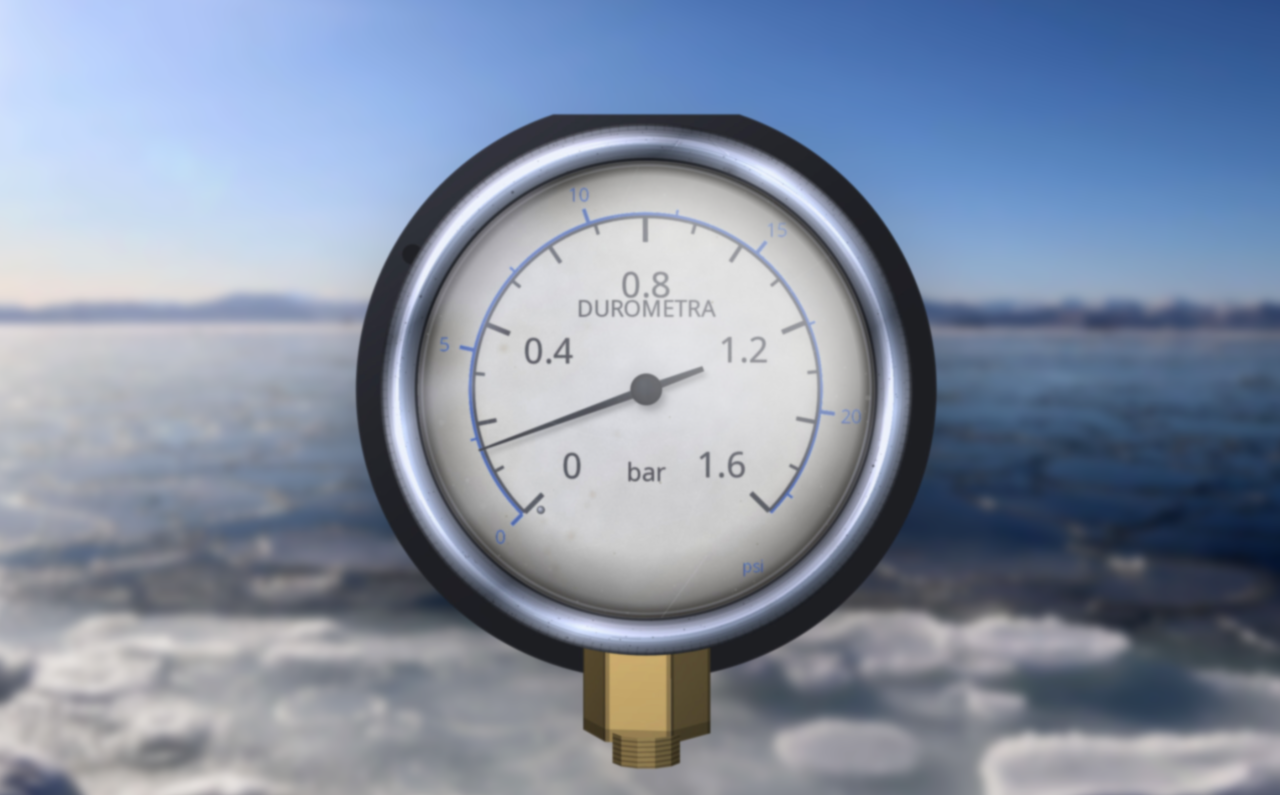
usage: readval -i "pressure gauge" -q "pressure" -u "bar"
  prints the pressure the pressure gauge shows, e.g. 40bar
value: 0.15bar
